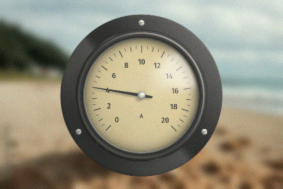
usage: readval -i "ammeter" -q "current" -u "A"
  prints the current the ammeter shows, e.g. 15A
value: 4A
